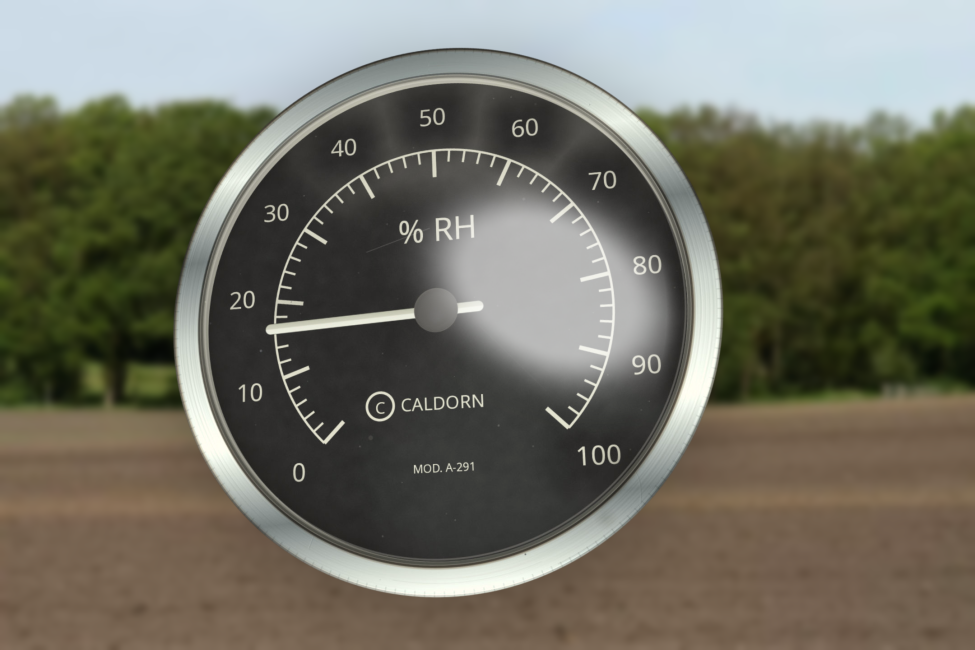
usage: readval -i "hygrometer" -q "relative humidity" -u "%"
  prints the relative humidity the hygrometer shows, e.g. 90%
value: 16%
